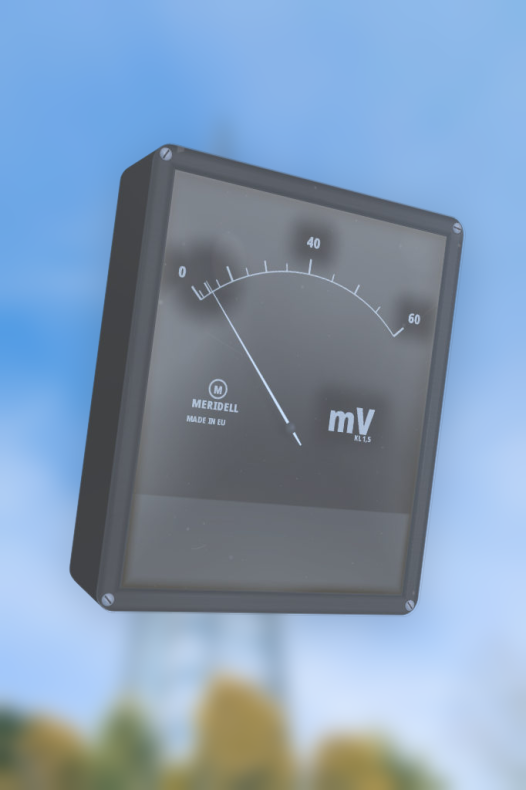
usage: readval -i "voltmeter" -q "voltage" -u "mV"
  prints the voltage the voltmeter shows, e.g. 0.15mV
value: 10mV
